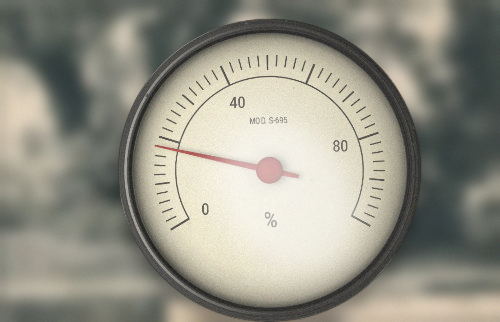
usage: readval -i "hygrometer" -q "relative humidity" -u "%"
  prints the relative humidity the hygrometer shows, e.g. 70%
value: 18%
